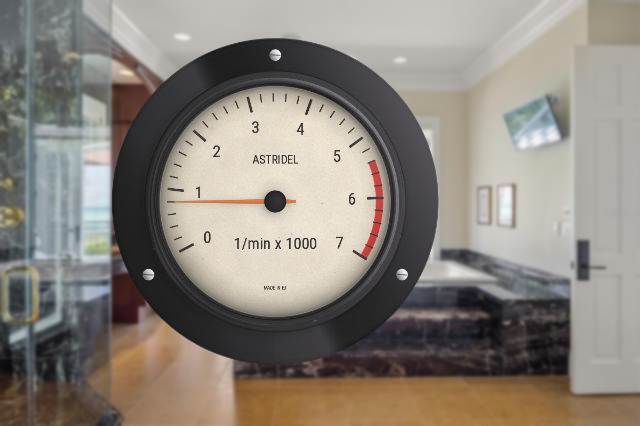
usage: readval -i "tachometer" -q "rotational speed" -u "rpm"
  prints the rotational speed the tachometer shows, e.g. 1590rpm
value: 800rpm
